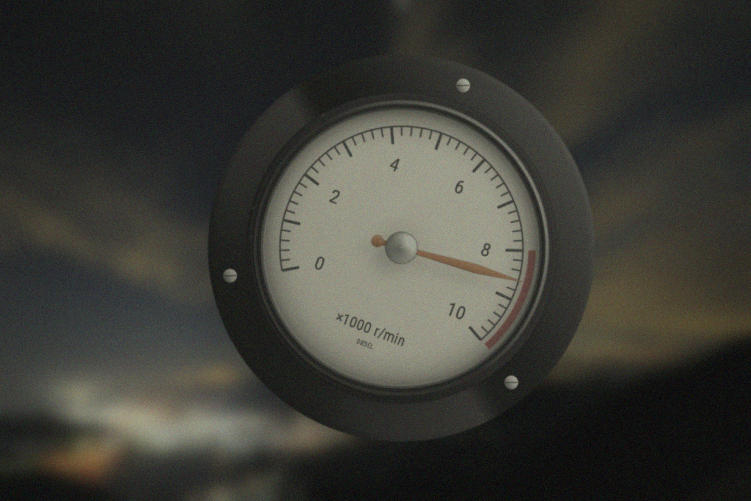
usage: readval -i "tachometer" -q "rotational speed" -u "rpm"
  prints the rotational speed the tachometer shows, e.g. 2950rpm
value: 8600rpm
